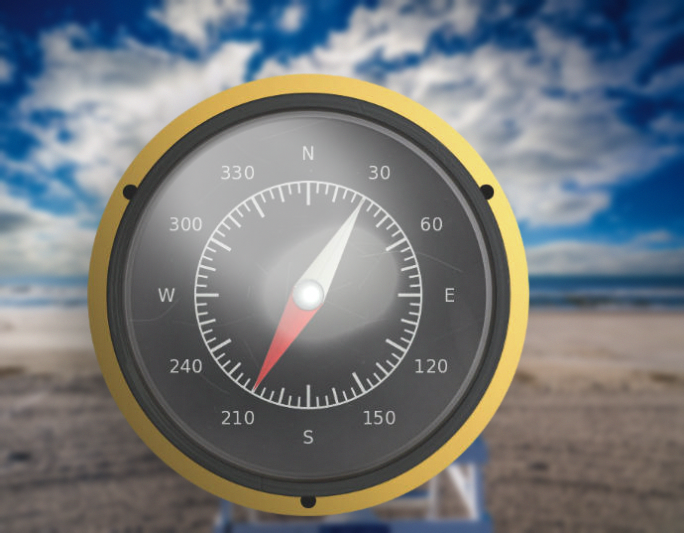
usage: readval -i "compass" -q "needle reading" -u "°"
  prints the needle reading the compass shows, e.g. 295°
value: 210°
